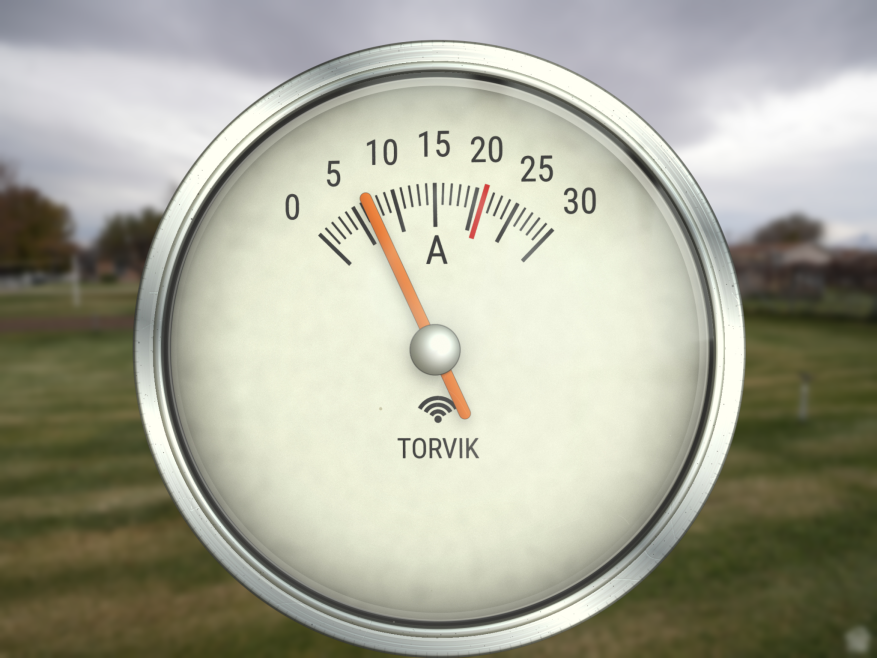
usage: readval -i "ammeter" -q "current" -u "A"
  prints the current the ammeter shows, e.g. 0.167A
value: 7A
